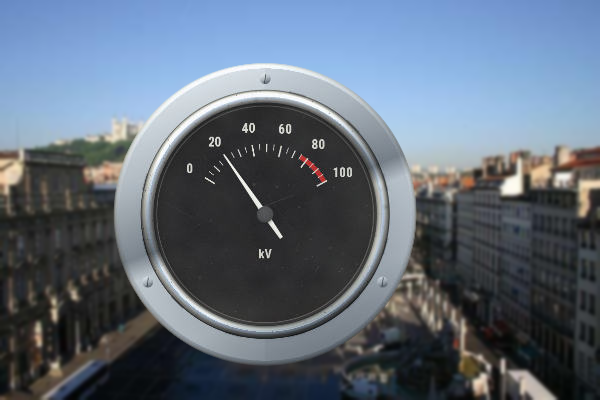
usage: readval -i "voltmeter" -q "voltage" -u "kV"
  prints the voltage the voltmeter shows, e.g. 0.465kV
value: 20kV
